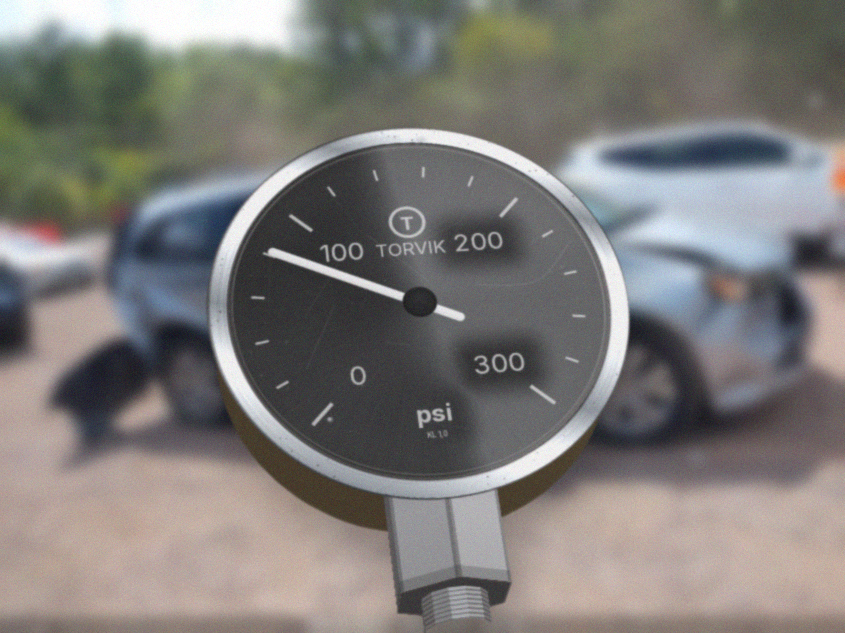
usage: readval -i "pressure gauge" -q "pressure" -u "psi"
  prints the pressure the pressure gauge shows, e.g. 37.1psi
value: 80psi
